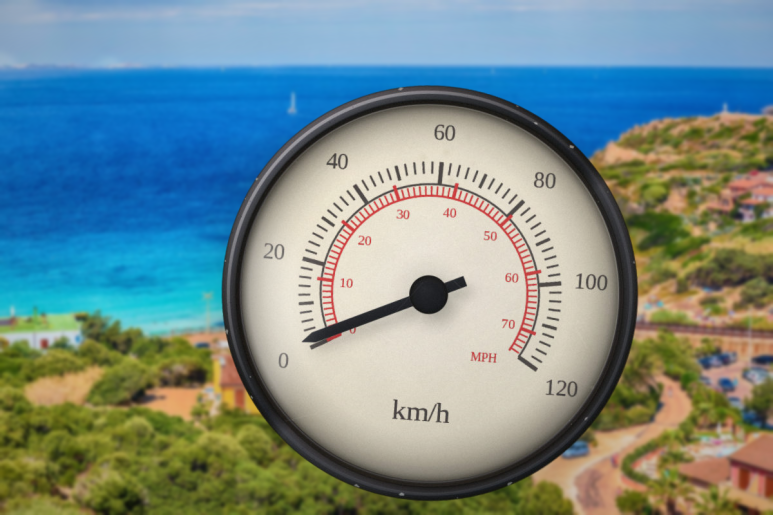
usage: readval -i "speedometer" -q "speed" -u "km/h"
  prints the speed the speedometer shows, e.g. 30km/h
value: 2km/h
